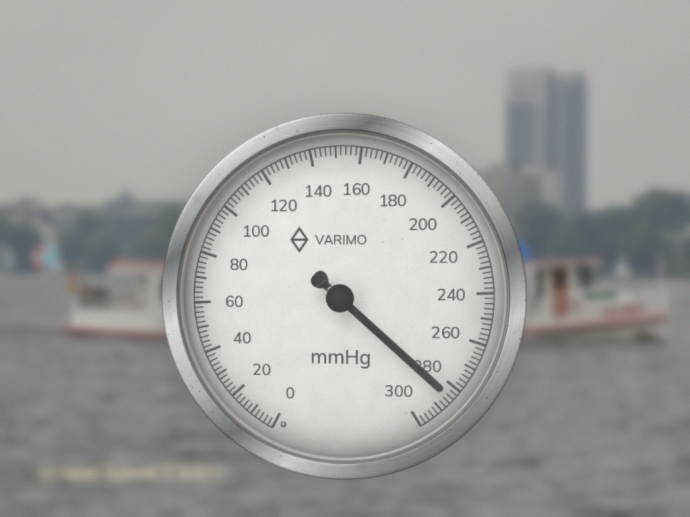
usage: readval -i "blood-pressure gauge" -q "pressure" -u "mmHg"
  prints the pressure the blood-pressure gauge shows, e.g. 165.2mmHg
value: 284mmHg
